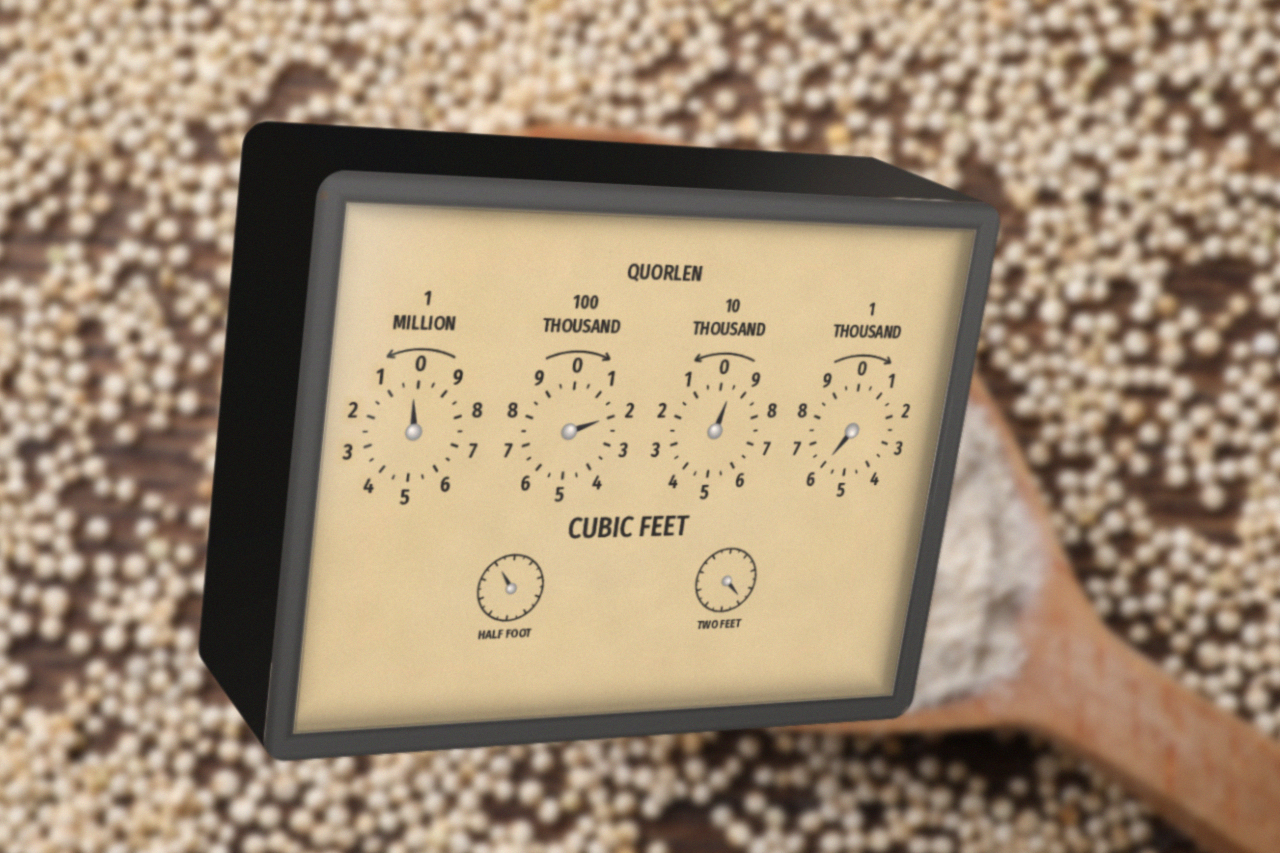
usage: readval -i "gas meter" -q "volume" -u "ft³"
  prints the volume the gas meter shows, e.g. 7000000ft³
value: 19600ft³
